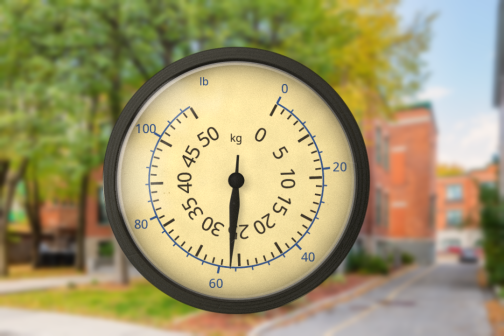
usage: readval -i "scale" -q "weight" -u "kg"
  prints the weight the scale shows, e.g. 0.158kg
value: 26kg
